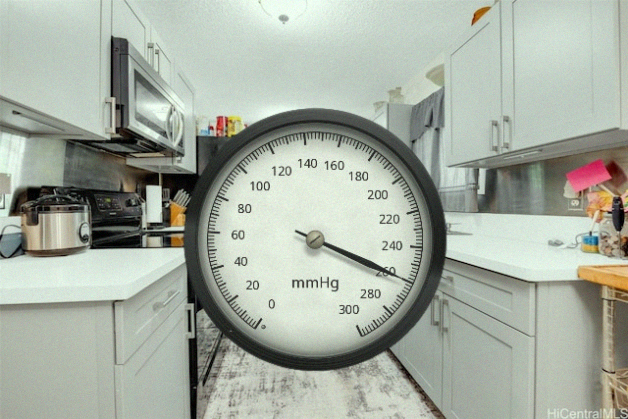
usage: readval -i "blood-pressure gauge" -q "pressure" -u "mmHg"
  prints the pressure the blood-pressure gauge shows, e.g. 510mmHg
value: 260mmHg
